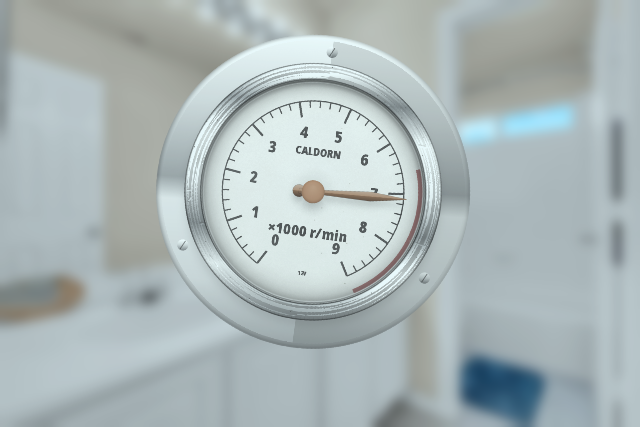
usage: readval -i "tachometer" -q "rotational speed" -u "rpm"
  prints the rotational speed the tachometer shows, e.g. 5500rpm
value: 7100rpm
